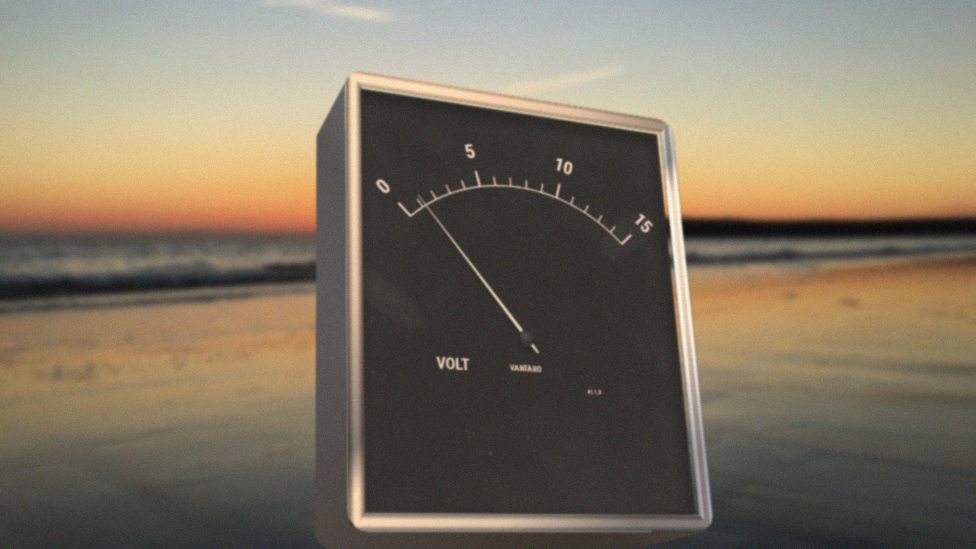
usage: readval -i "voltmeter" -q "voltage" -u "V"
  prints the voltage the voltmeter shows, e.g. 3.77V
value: 1V
